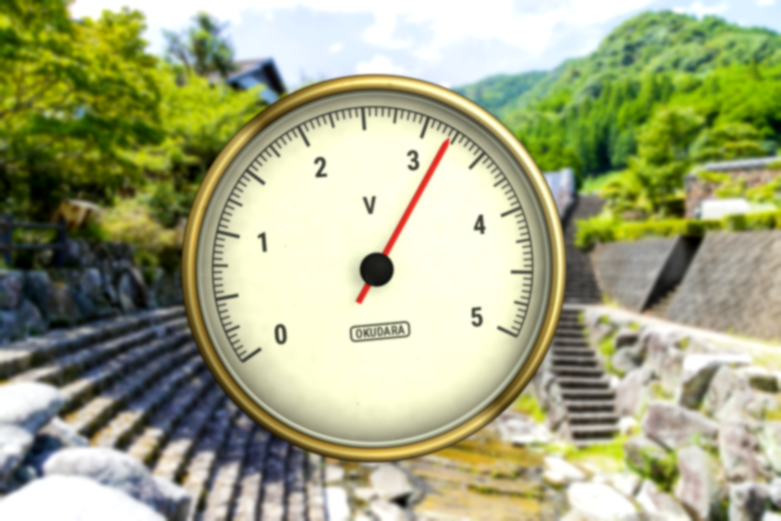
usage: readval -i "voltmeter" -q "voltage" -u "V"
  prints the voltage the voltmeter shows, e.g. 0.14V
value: 3.2V
